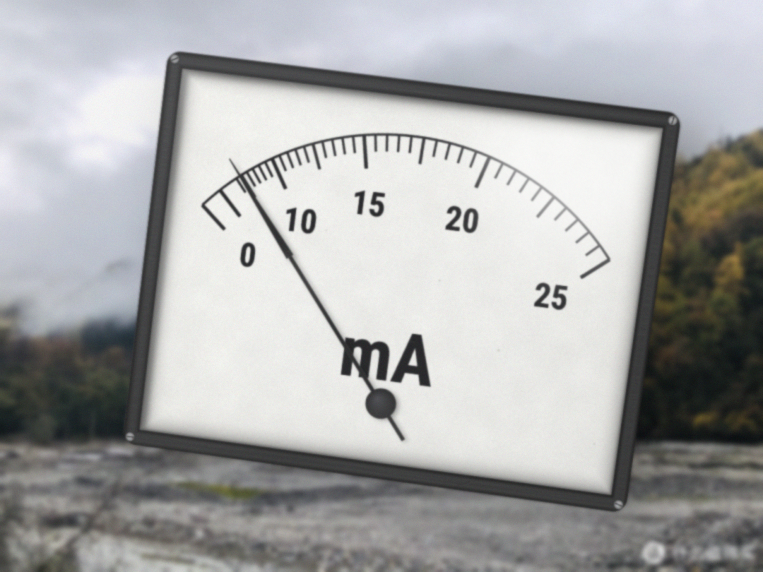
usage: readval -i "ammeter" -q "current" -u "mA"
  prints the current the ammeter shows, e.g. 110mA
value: 7.5mA
